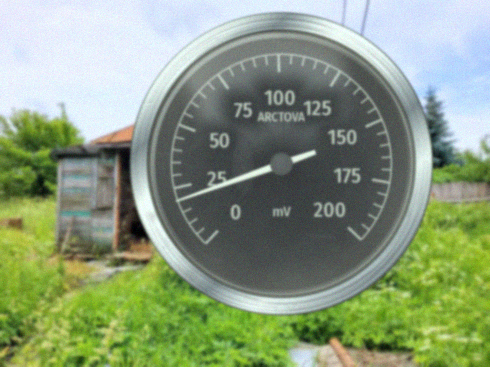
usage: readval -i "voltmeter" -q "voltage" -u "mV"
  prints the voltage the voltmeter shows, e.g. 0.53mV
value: 20mV
